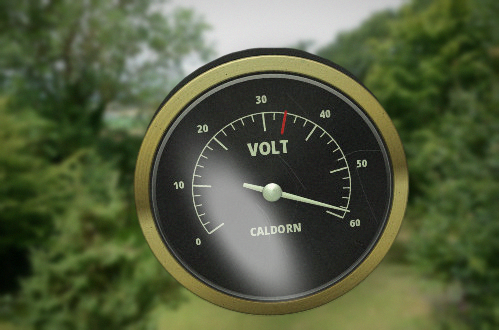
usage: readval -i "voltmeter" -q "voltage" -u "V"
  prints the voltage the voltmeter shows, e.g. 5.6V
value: 58V
